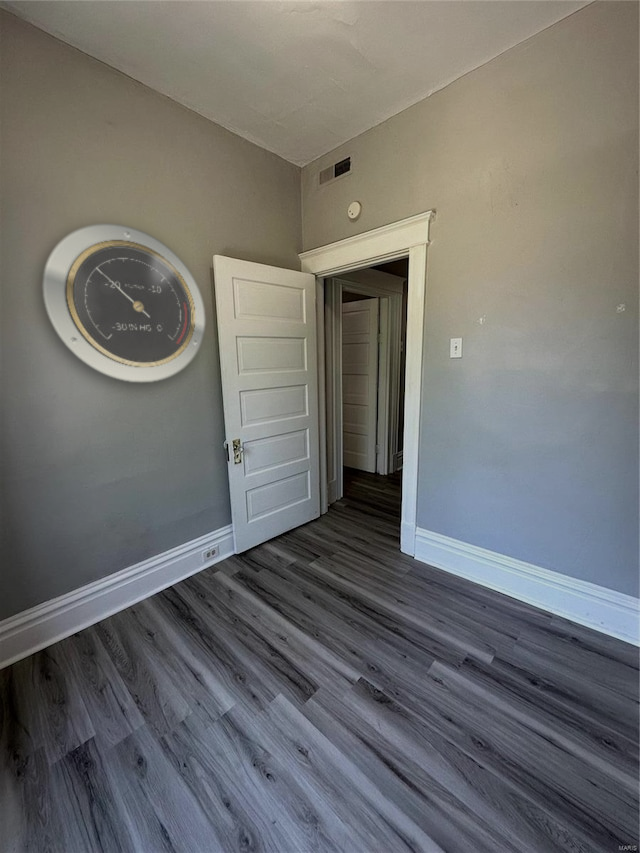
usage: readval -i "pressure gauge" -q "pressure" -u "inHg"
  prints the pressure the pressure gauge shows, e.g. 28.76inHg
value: -20inHg
